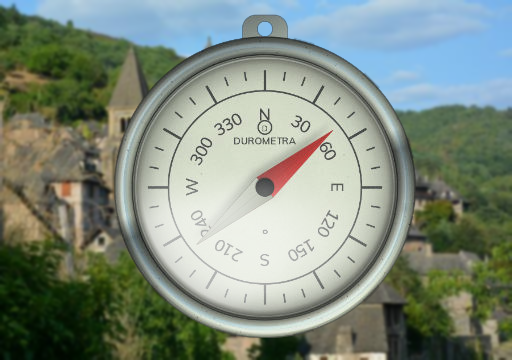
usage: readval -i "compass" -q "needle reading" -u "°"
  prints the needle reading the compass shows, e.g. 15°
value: 50°
